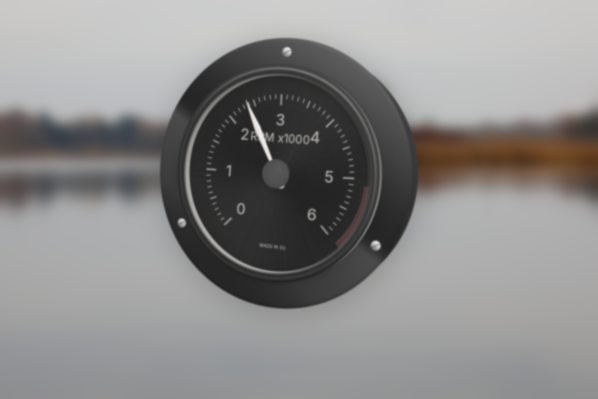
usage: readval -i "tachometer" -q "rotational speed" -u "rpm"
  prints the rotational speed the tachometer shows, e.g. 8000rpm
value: 2400rpm
